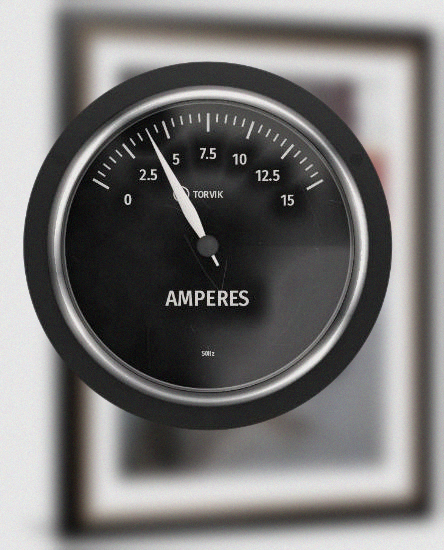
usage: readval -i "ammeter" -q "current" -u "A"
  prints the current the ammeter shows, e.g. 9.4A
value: 4A
